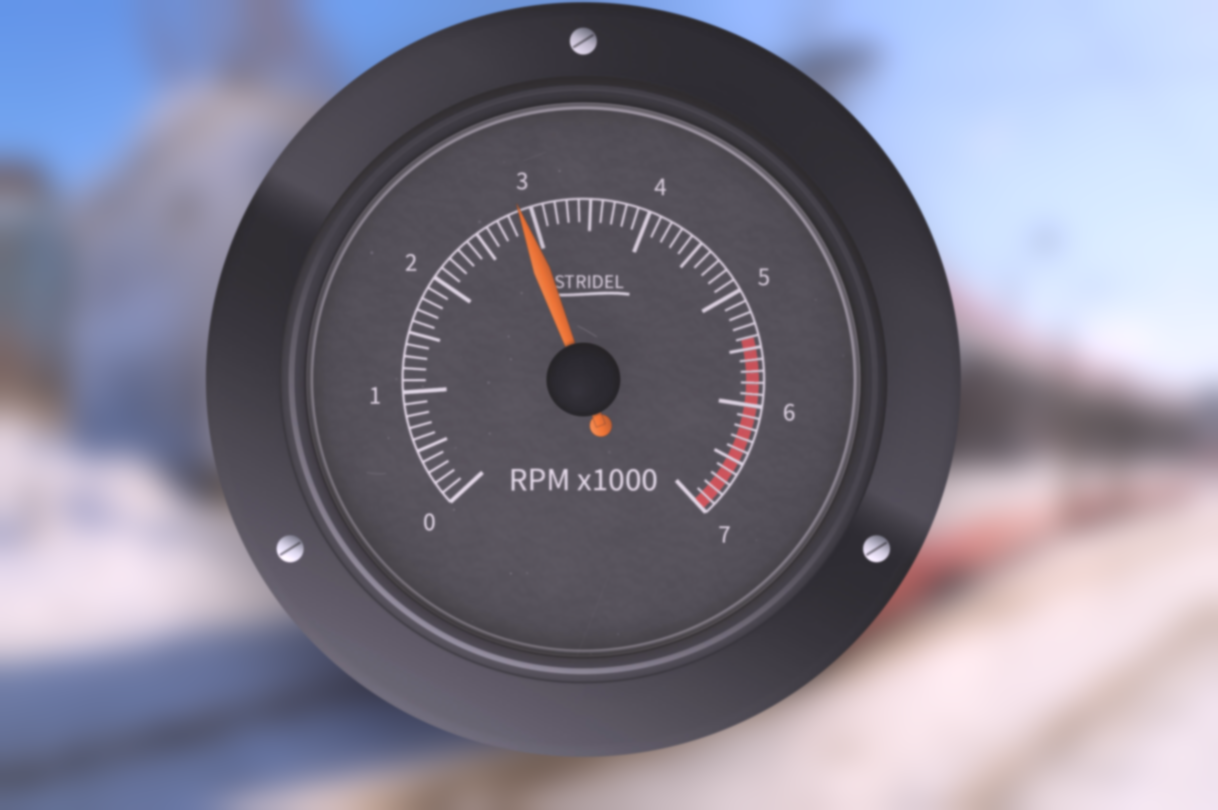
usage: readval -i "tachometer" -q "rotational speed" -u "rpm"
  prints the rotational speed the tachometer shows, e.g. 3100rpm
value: 2900rpm
